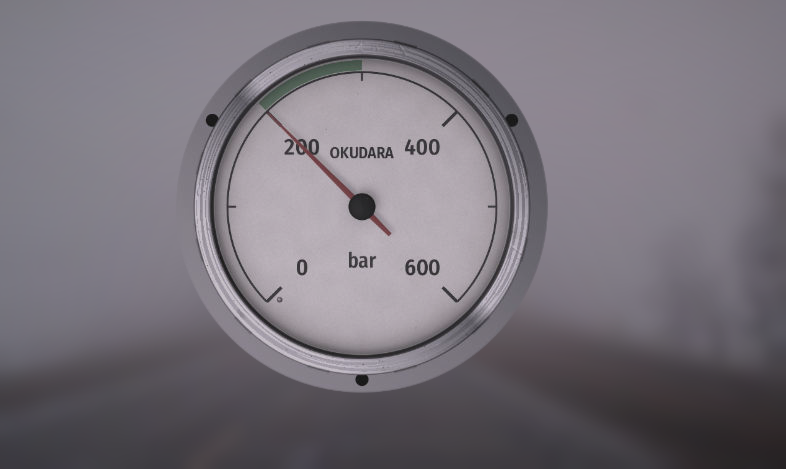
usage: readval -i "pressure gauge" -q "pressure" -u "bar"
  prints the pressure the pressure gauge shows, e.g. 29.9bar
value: 200bar
